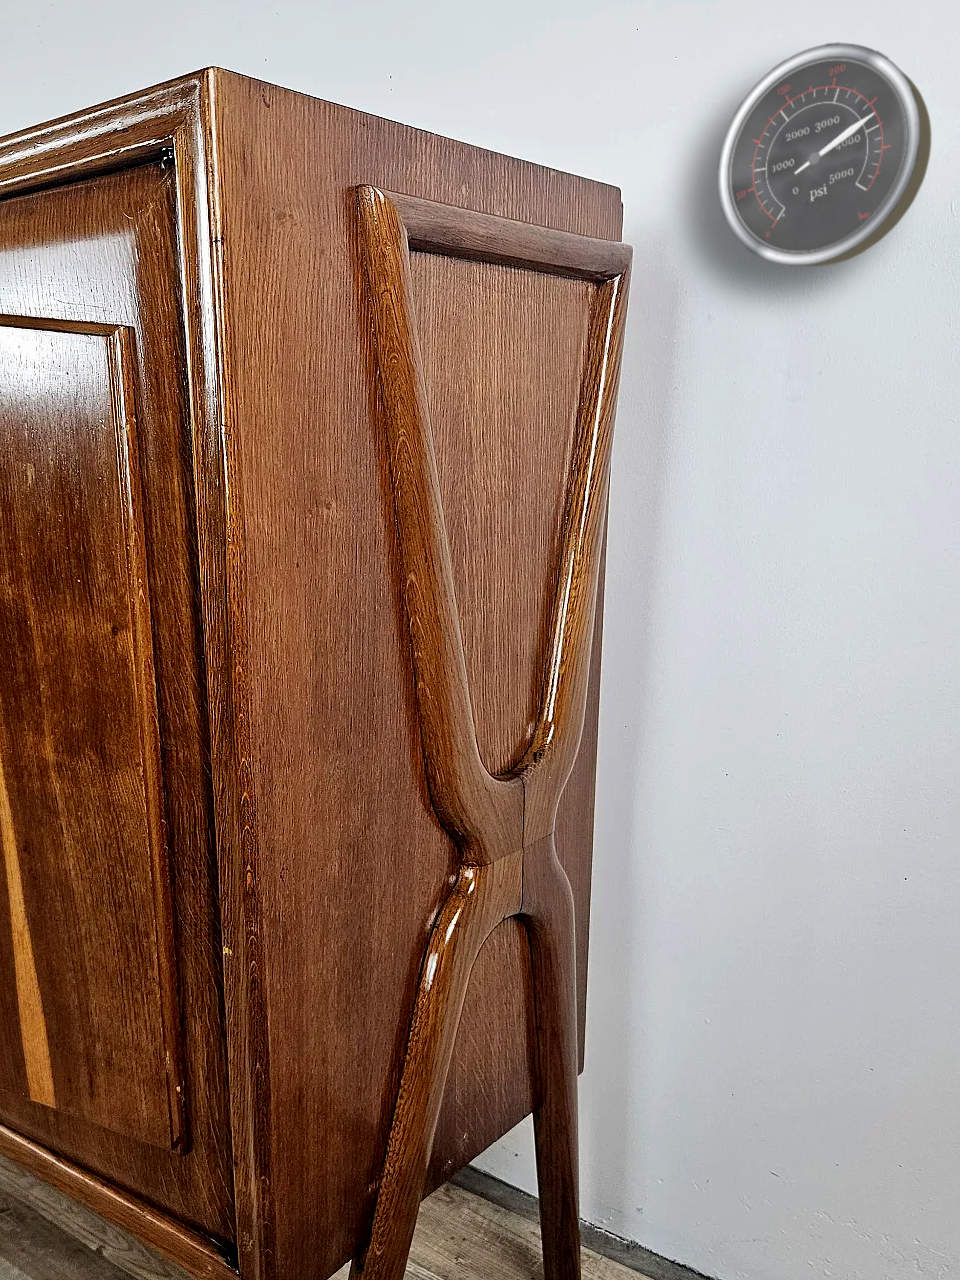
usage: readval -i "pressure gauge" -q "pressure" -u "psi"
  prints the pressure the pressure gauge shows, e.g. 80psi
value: 3800psi
